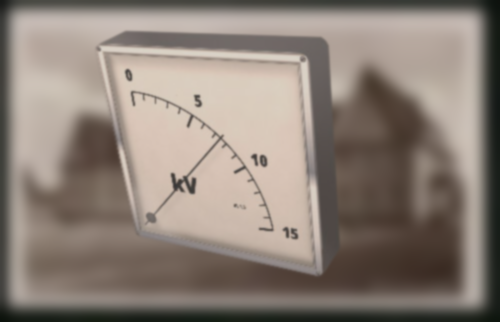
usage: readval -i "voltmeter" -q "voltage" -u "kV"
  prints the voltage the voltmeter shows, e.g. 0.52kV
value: 7.5kV
